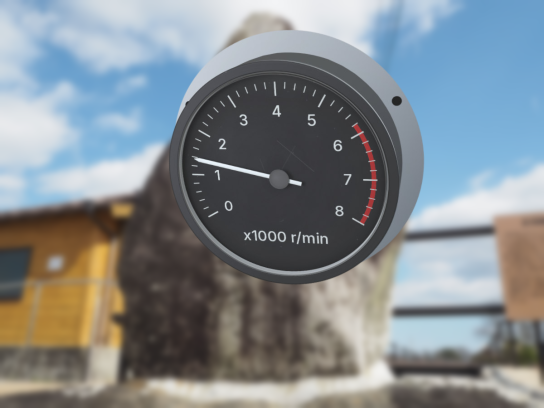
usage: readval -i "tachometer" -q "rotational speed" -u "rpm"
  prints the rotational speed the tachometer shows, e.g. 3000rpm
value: 1400rpm
